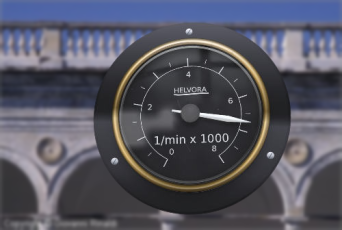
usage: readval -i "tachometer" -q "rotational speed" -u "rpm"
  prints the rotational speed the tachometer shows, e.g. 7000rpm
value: 6750rpm
